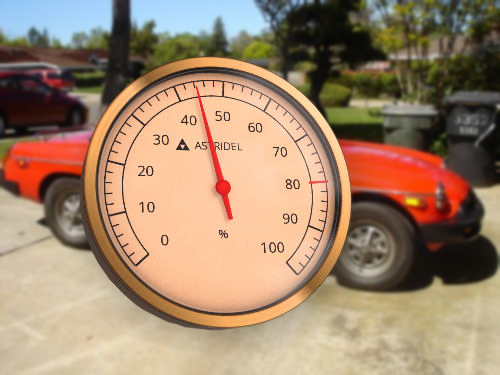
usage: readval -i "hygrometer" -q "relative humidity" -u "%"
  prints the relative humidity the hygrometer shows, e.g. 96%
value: 44%
